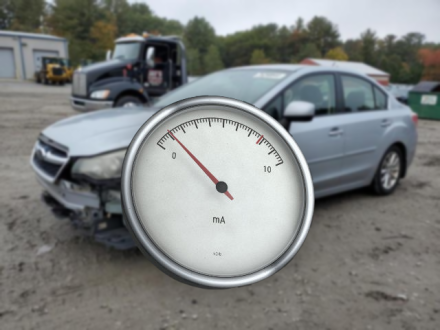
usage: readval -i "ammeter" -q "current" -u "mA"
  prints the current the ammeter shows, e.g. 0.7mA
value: 1mA
